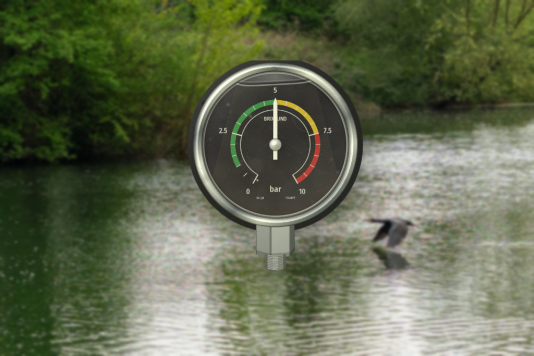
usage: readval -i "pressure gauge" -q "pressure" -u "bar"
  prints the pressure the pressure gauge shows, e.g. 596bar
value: 5bar
